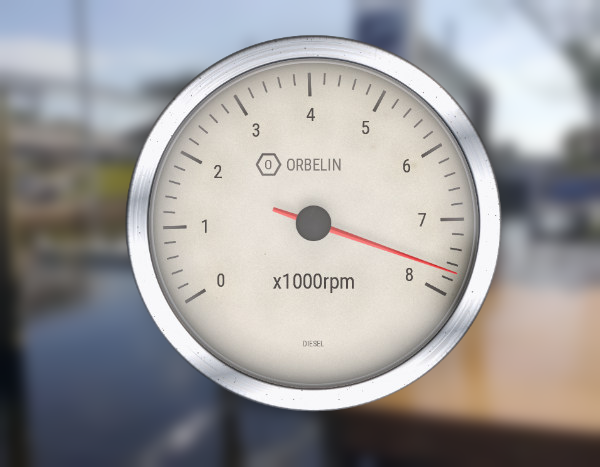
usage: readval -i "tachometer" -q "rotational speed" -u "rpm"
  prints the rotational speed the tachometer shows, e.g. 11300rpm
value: 7700rpm
